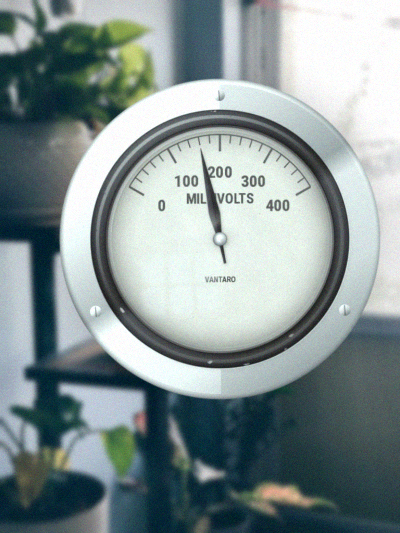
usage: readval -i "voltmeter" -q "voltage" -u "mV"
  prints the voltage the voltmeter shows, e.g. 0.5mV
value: 160mV
